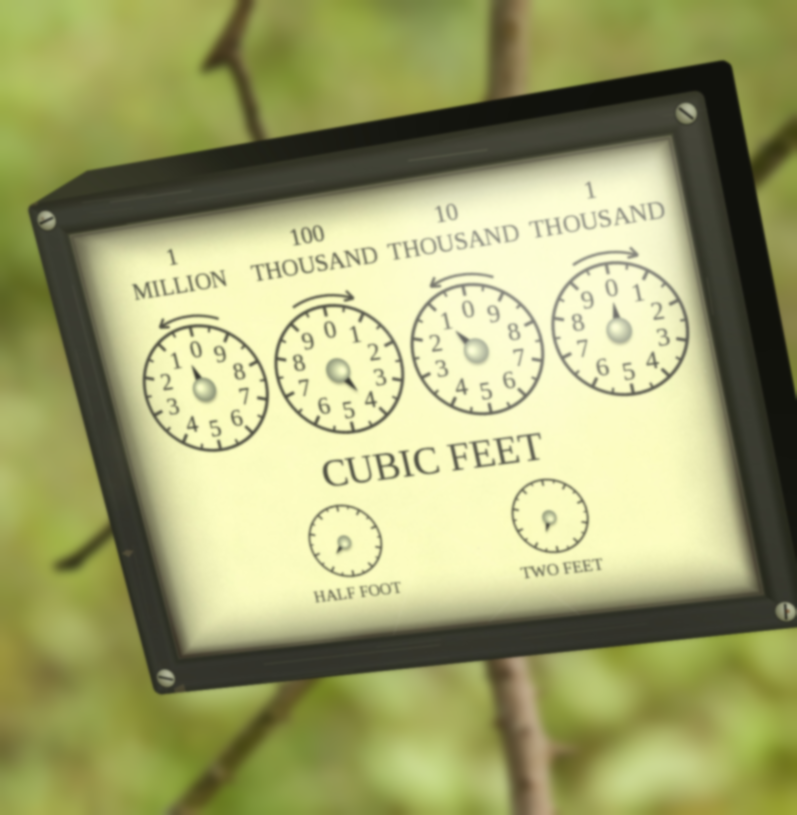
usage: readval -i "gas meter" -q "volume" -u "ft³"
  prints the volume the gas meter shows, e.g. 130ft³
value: 41000ft³
